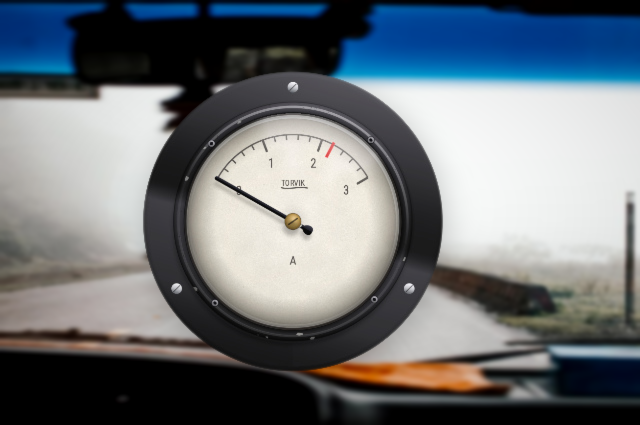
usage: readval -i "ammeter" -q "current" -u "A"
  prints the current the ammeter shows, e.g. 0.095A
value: 0A
